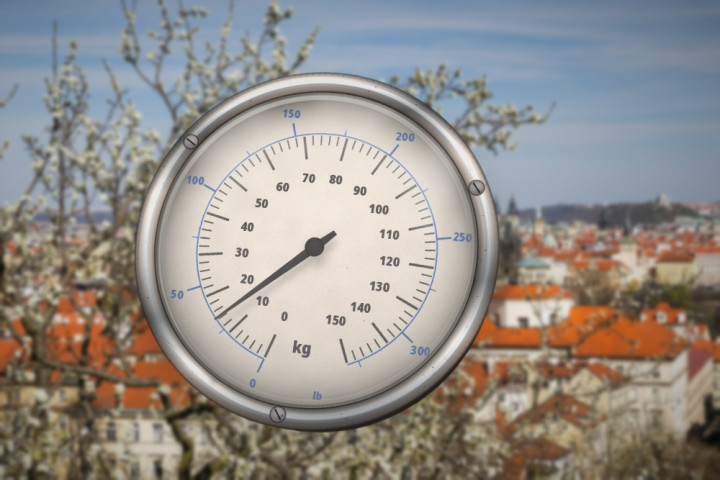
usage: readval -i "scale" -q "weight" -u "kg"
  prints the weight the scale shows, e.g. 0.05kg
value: 14kg
